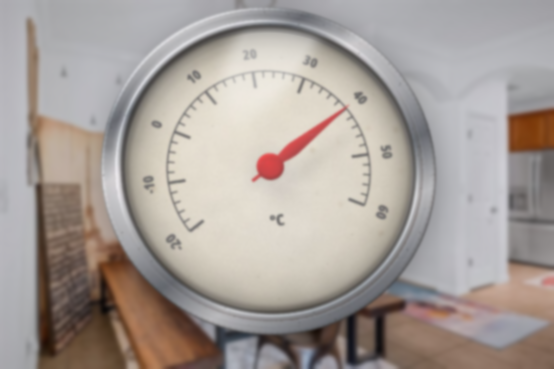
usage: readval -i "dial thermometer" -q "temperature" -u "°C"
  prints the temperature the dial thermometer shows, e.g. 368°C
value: 40°C
